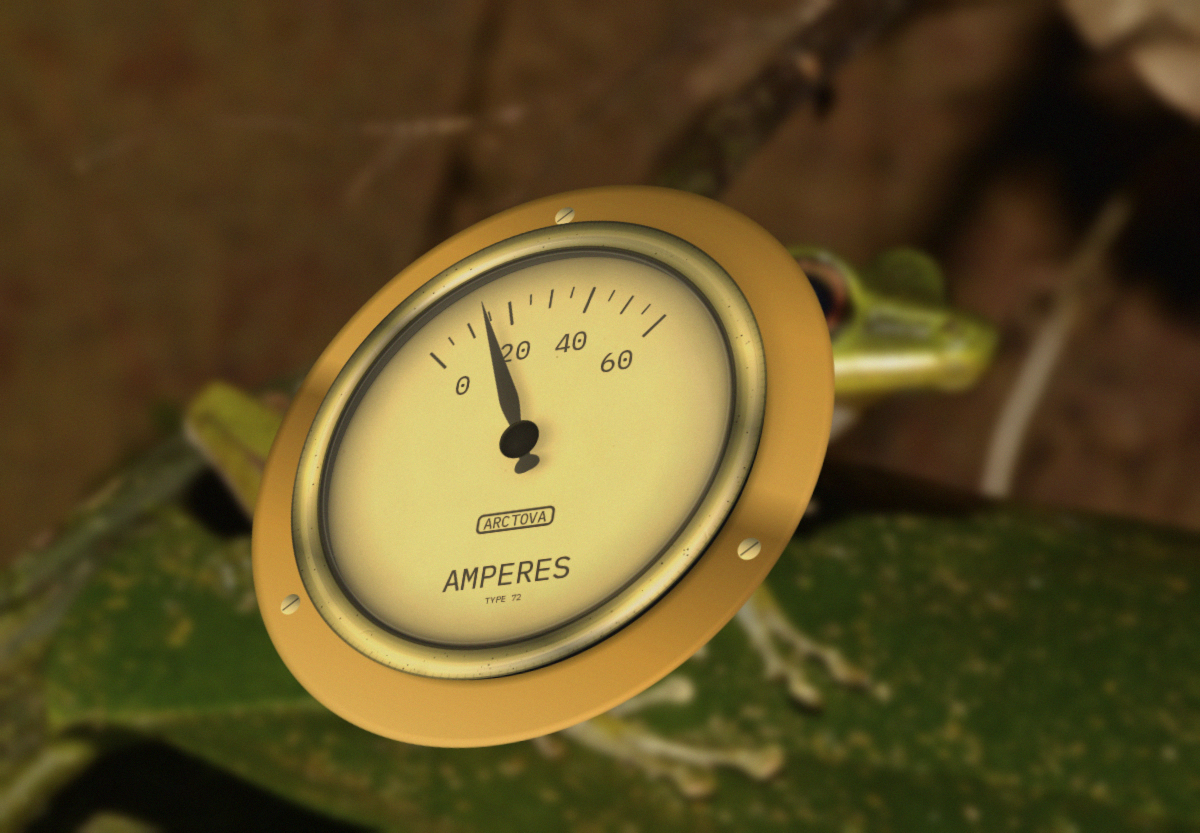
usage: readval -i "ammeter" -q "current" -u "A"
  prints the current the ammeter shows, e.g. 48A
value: 15A
